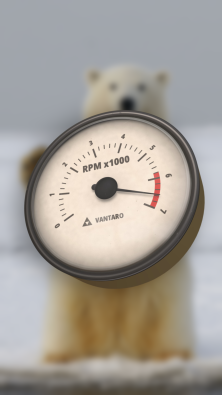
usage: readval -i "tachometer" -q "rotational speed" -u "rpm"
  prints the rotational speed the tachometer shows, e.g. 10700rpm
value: 6600rpm
